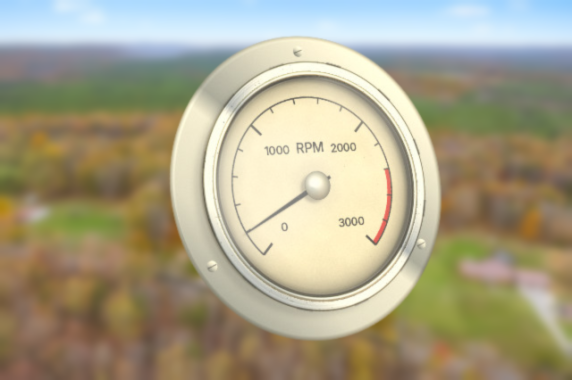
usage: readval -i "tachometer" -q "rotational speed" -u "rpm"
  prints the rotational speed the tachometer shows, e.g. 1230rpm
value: 200rpm
